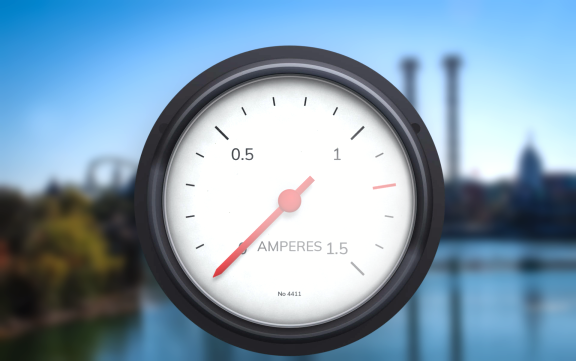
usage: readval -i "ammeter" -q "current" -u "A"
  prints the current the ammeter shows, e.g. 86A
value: 0A
